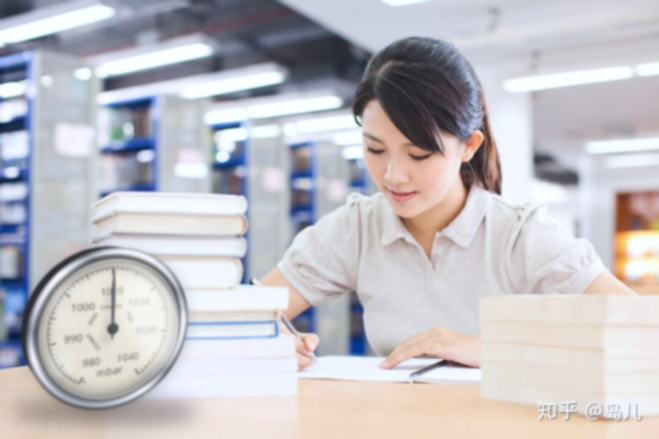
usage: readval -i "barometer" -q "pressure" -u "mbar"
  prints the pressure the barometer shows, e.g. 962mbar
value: 1010mbar
